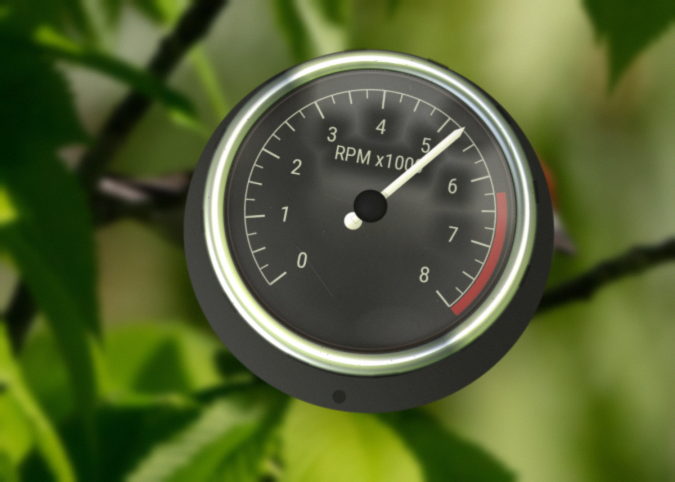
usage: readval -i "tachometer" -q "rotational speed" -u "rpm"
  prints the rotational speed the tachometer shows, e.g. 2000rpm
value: 5250rpm
